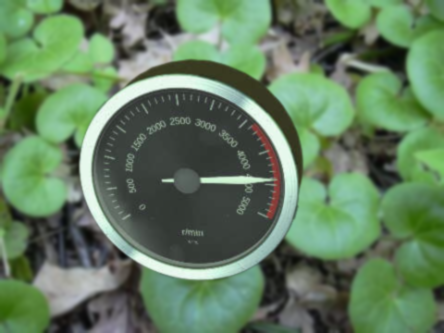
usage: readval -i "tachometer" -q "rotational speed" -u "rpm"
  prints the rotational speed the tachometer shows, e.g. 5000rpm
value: 4400rpm
